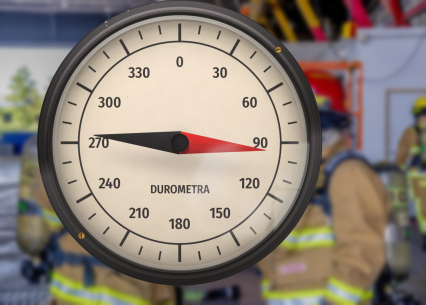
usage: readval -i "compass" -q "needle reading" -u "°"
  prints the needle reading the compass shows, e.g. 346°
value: 95°
